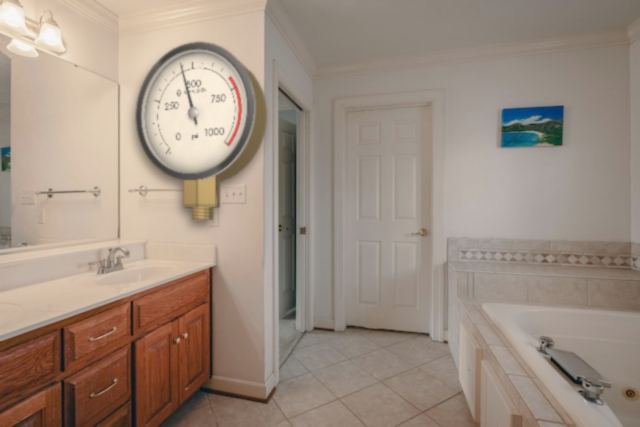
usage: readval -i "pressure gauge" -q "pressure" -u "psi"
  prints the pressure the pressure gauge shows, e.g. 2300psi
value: 450psi
